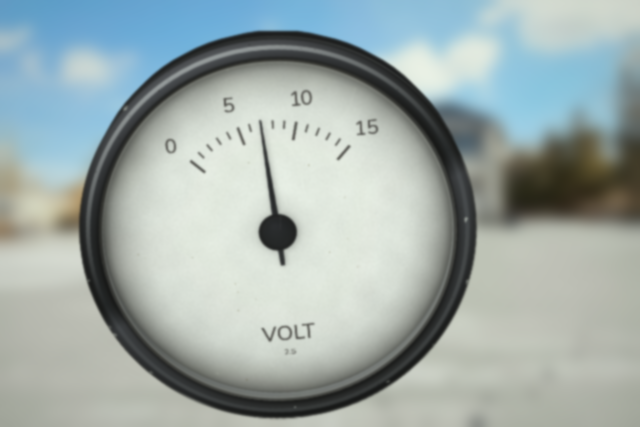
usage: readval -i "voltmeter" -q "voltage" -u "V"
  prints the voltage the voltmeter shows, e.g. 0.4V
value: 7V
